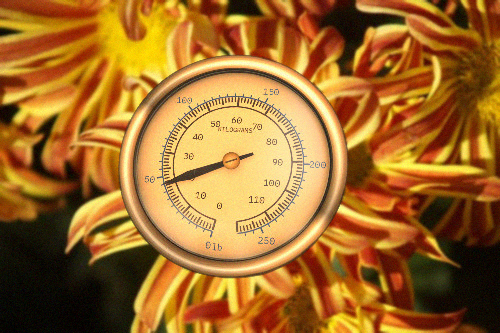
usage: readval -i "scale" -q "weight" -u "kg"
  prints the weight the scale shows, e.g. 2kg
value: 20kg
